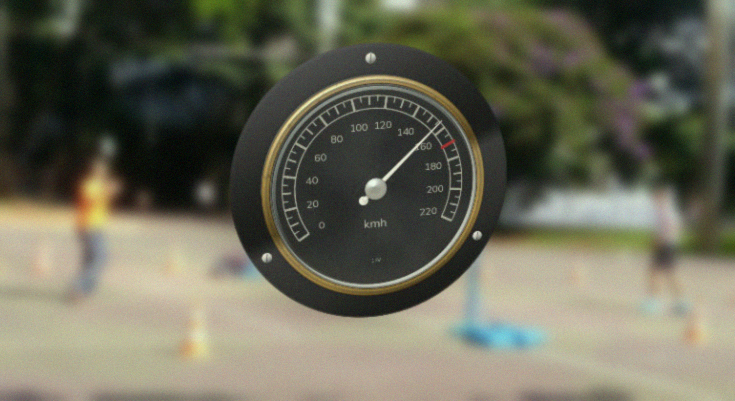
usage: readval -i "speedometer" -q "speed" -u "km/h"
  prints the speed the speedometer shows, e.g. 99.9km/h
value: 155km/h
